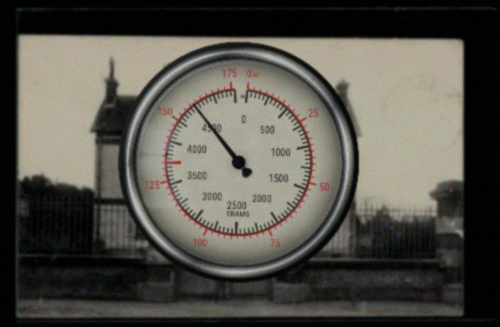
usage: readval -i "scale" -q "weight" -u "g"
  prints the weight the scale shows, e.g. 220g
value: 4500g
